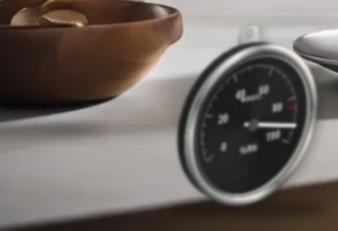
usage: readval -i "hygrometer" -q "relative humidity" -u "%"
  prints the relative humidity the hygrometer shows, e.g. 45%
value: 92%
